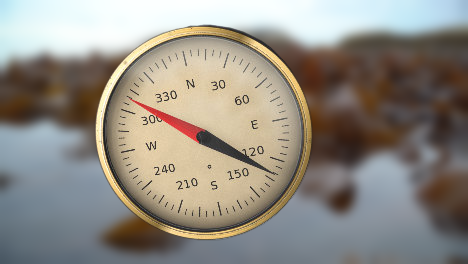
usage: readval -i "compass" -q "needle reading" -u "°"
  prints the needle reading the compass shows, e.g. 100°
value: 310°
